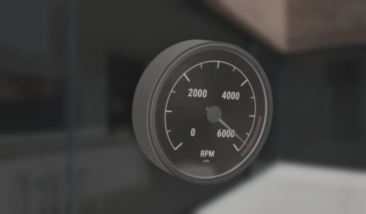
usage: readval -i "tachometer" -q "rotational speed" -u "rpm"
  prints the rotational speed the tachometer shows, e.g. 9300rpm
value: 5750rpm
